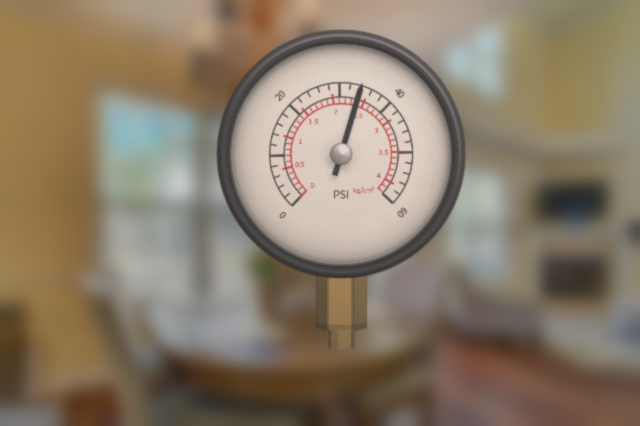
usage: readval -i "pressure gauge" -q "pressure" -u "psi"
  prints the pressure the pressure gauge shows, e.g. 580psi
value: 34psi
